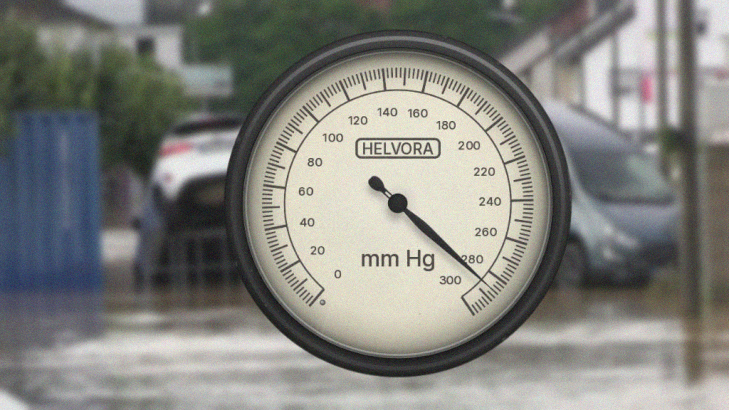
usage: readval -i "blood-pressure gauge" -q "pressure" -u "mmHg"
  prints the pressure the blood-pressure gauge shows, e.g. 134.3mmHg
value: 286mmHg
